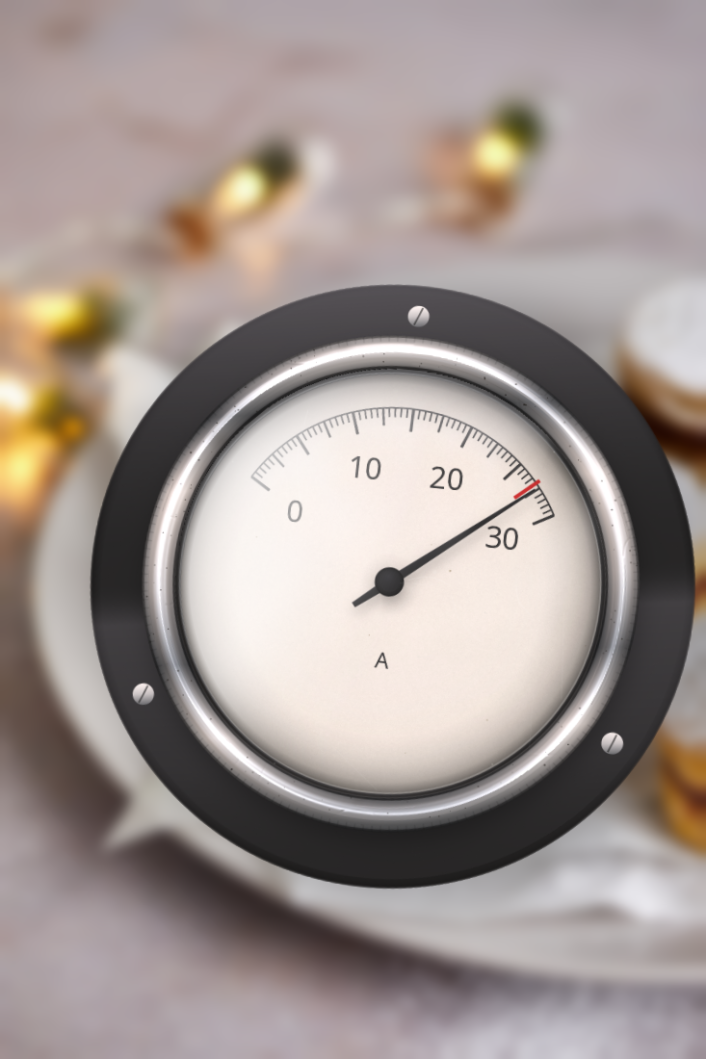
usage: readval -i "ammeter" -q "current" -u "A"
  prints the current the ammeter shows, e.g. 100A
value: 27.5A
